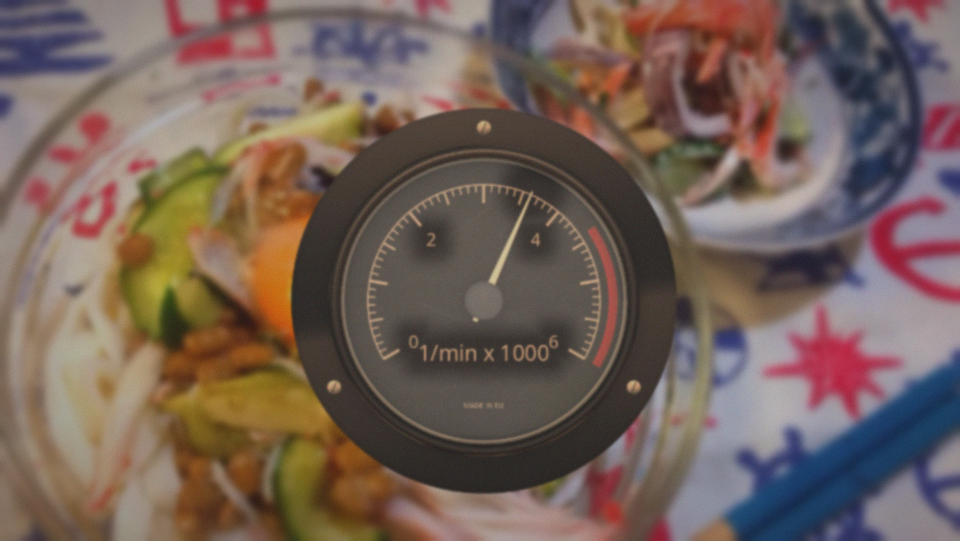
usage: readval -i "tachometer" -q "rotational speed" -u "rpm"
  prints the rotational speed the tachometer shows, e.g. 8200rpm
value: 3600rpm
